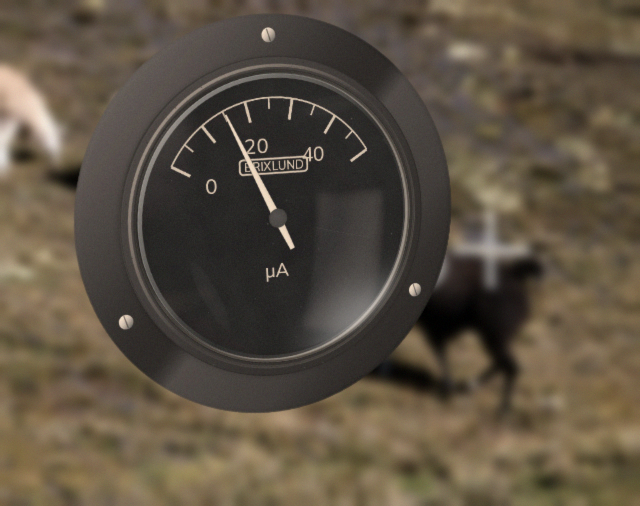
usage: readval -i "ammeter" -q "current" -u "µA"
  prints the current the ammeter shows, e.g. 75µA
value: 15µA
